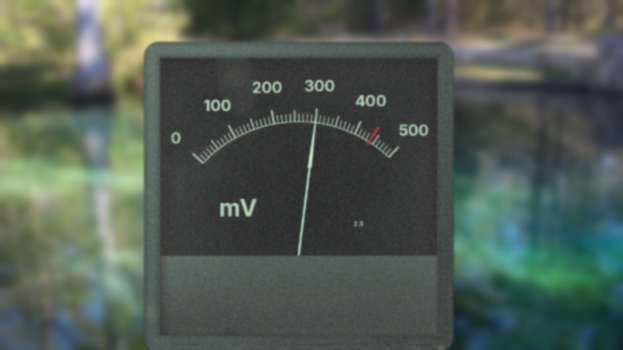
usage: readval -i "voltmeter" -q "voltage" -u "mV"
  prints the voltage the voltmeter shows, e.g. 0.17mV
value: 300mV
